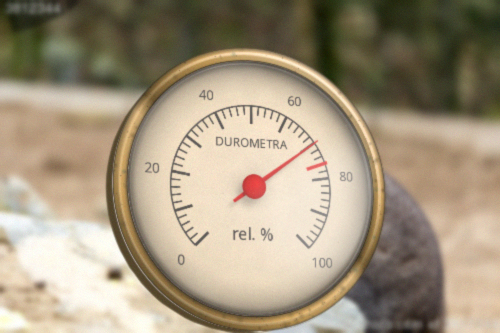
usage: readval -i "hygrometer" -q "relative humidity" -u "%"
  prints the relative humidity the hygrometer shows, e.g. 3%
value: 70%
